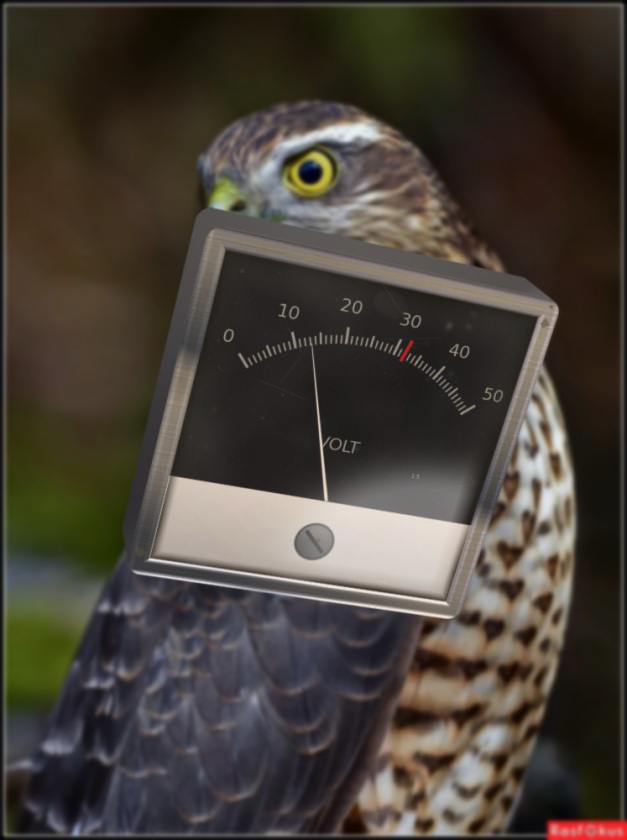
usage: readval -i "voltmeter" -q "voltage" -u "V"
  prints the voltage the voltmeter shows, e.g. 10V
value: 13V
